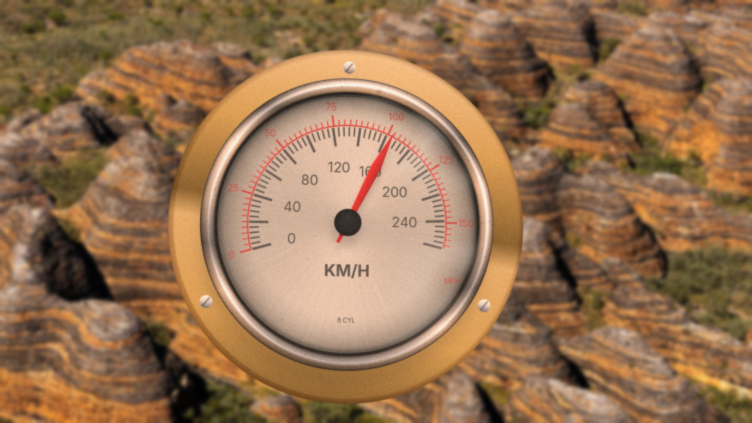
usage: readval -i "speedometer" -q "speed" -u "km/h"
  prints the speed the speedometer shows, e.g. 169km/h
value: 164km/h
